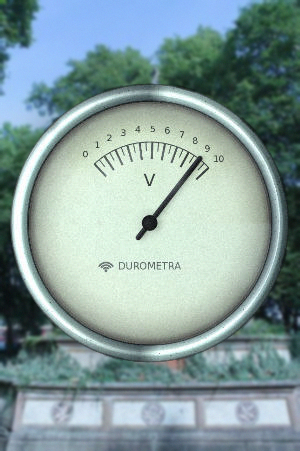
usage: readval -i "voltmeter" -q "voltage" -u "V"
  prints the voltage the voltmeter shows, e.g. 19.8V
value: 9V
